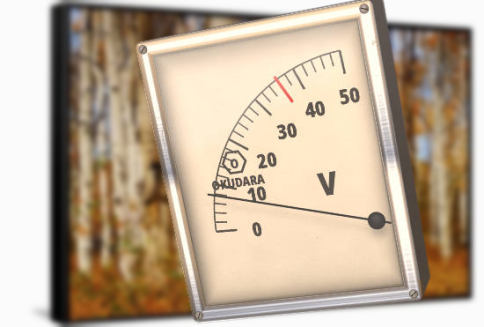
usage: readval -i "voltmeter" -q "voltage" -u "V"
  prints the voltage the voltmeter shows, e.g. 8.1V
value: 8V
